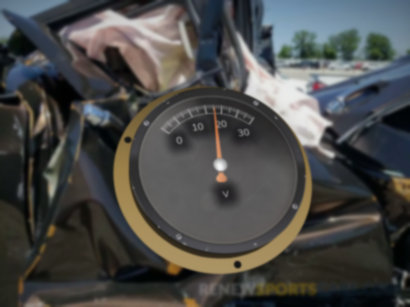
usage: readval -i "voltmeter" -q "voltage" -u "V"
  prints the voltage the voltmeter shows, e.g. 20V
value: 17.5V
